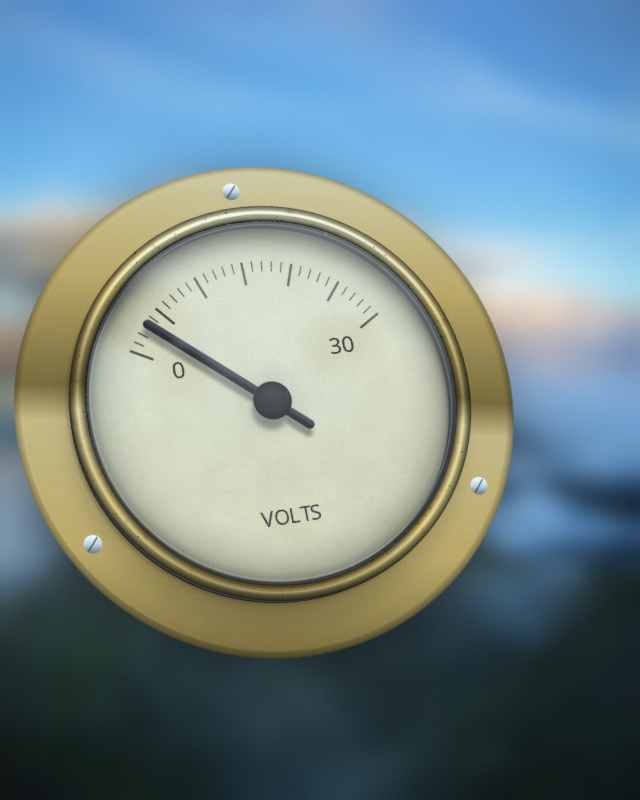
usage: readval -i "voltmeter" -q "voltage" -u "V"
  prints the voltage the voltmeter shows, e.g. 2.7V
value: 3V
